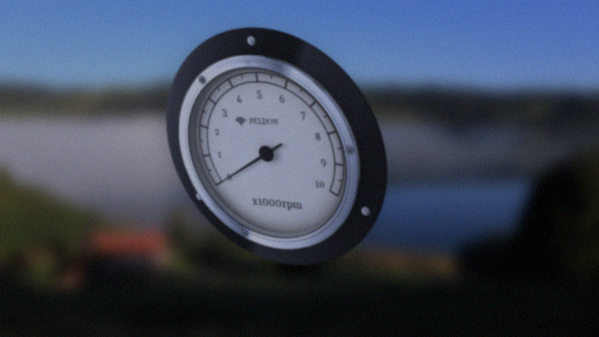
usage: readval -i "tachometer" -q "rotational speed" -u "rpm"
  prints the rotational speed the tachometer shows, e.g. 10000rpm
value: 0rpm
